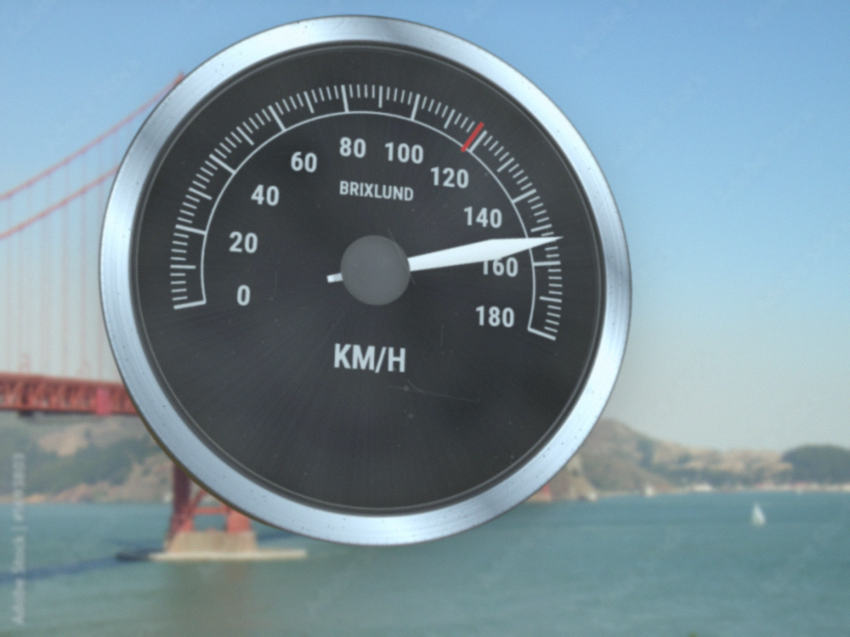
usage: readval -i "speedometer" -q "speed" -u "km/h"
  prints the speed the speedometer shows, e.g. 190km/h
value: 154km/h
